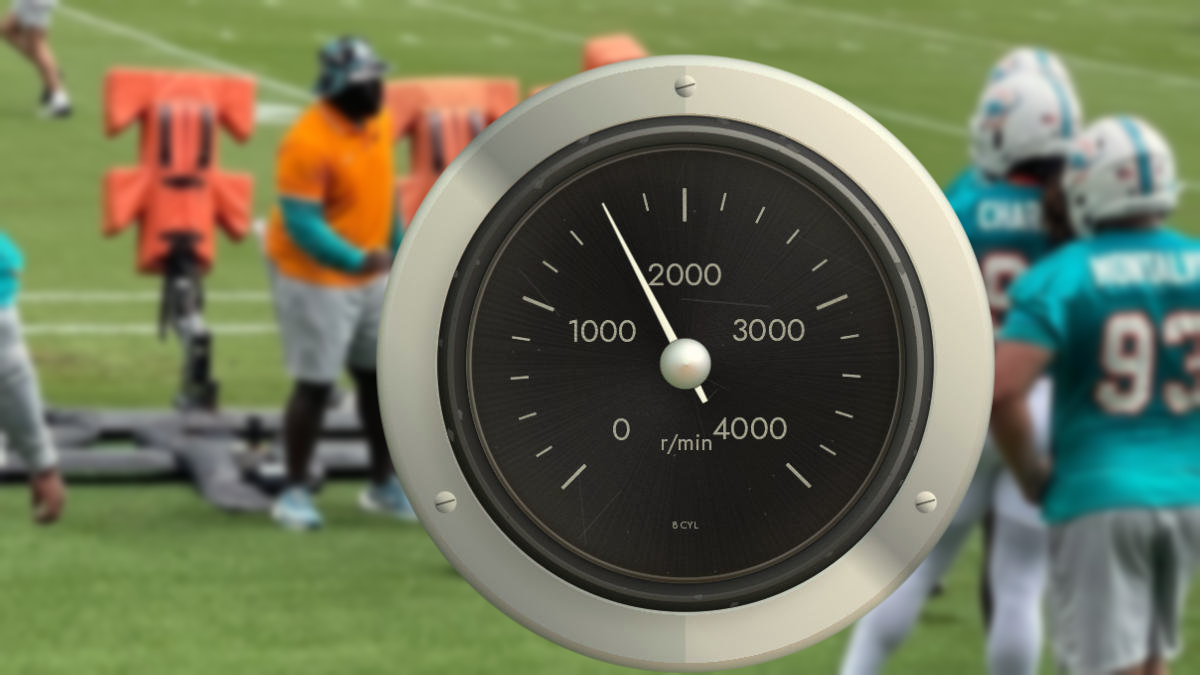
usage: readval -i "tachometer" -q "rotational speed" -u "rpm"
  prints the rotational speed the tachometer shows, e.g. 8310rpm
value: 1600rpm
